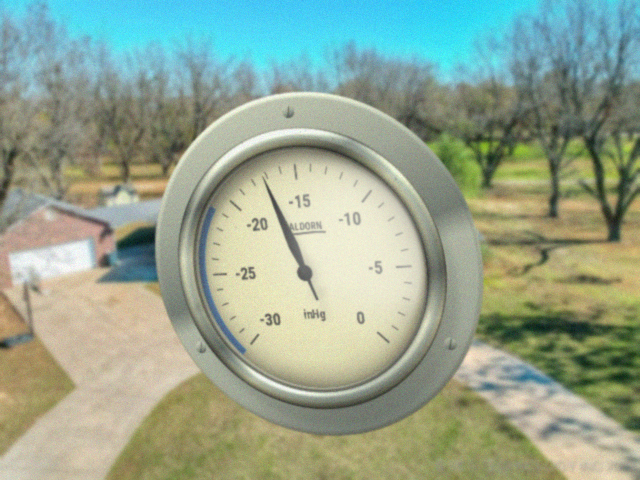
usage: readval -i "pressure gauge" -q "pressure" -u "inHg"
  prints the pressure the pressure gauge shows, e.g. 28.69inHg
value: -17inHg
